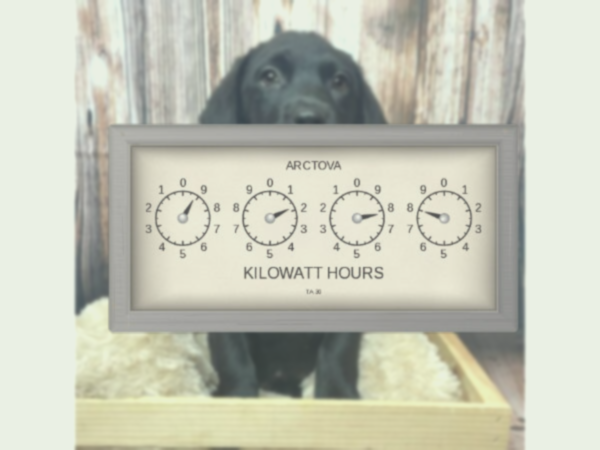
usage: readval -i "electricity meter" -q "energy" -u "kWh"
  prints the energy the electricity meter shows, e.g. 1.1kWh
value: 9178kWh
